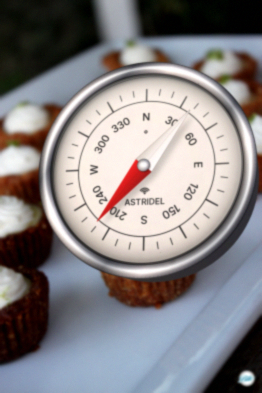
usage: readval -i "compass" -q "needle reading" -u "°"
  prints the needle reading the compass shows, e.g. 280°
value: 220°
